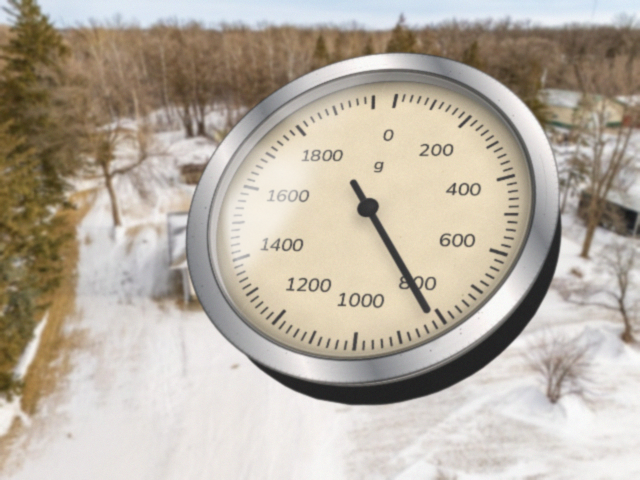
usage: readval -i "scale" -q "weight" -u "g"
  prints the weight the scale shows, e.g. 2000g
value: 820g
